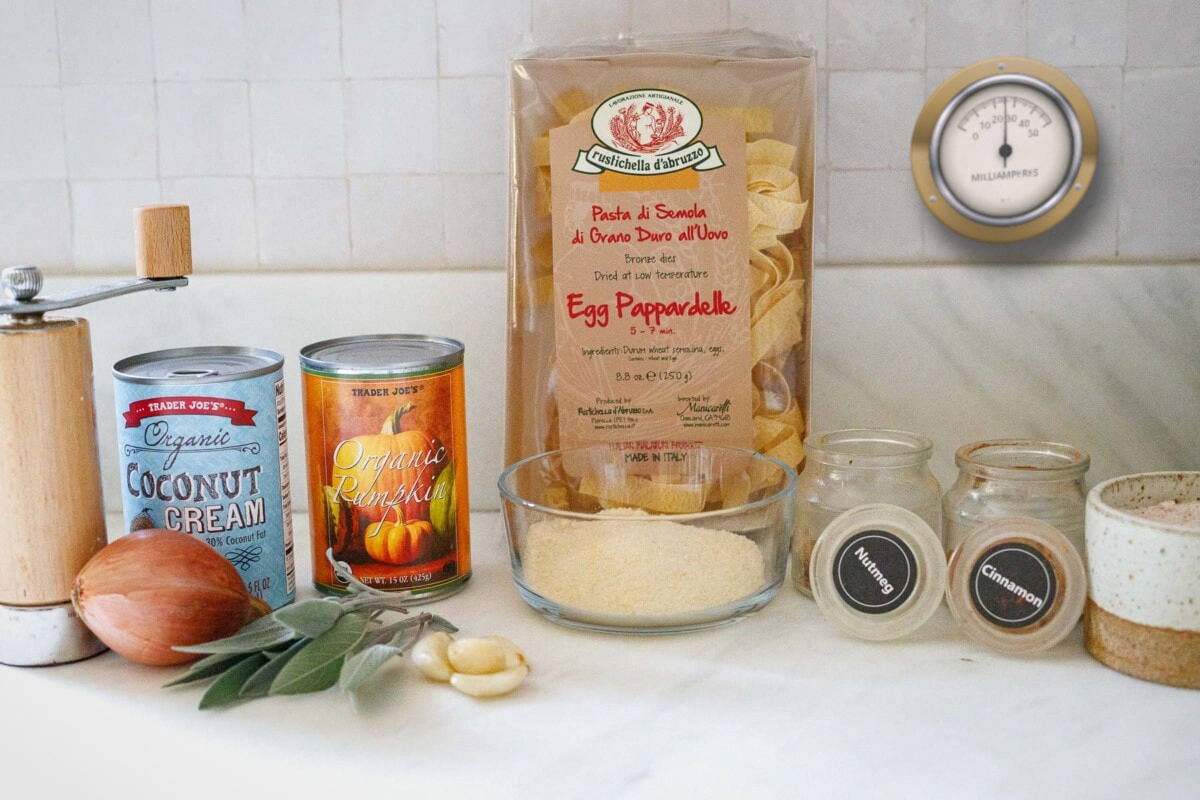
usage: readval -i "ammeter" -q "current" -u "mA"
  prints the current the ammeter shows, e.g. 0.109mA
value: 25mA
